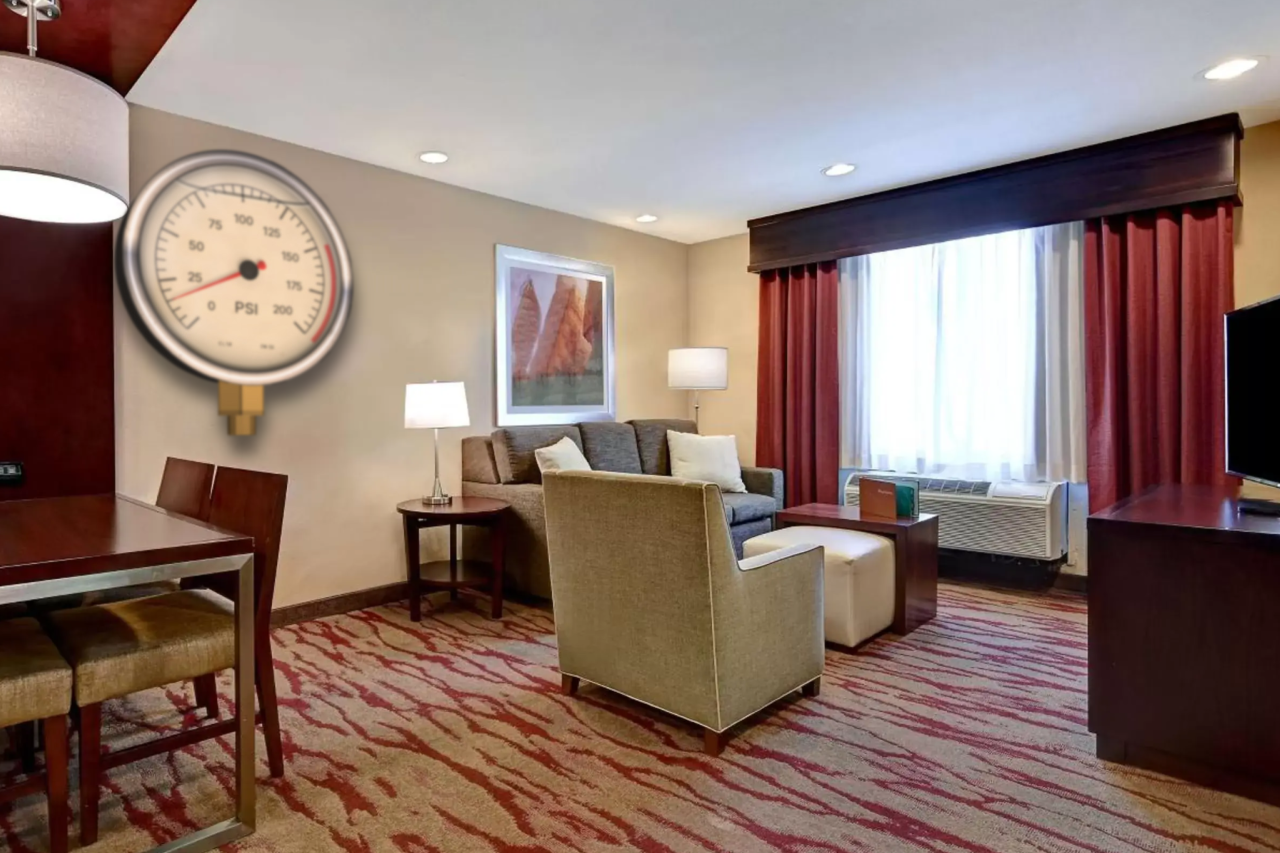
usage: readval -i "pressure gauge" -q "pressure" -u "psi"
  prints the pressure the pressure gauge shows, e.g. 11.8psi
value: 15psi
